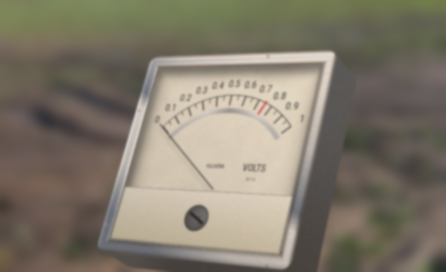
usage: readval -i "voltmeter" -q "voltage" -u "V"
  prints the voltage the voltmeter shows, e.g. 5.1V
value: 0V
